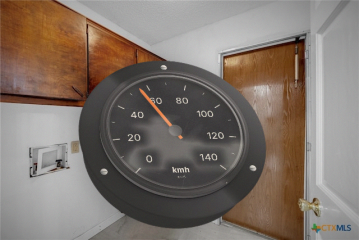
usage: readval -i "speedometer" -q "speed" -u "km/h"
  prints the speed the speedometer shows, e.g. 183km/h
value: 55km/h
